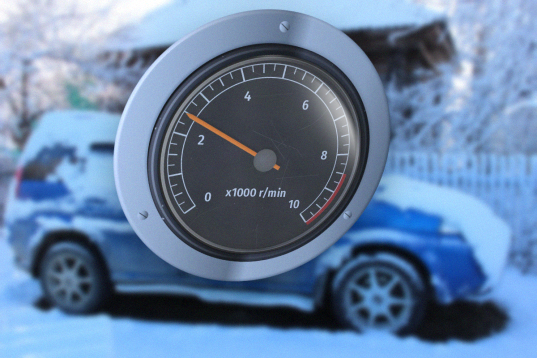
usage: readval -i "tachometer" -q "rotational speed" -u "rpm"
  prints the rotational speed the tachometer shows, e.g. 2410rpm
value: 2500rpm
